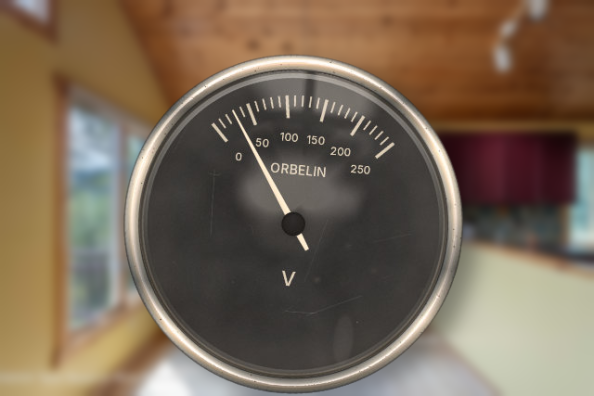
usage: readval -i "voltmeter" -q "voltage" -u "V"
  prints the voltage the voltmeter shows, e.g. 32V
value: 30V
